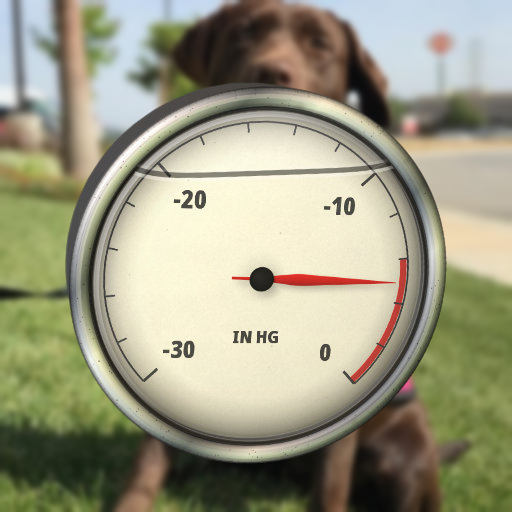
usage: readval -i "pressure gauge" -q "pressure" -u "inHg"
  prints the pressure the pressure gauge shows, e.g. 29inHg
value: -5inHg
